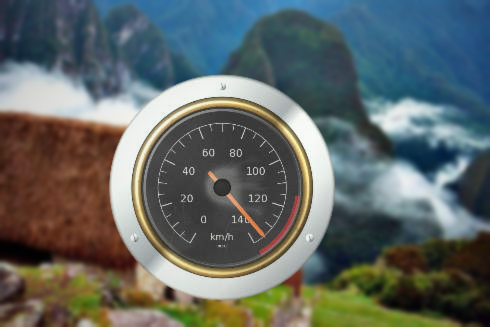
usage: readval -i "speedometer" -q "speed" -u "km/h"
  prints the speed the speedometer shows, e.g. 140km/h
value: 135km/h
